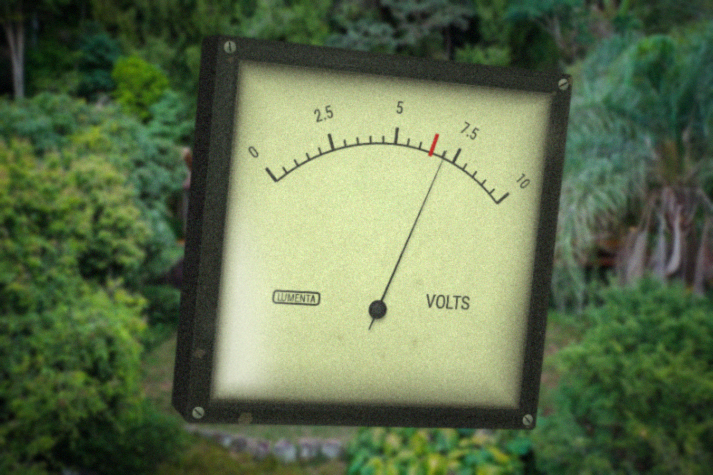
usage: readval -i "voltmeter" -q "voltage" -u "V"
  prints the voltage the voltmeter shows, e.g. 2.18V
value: 7V
